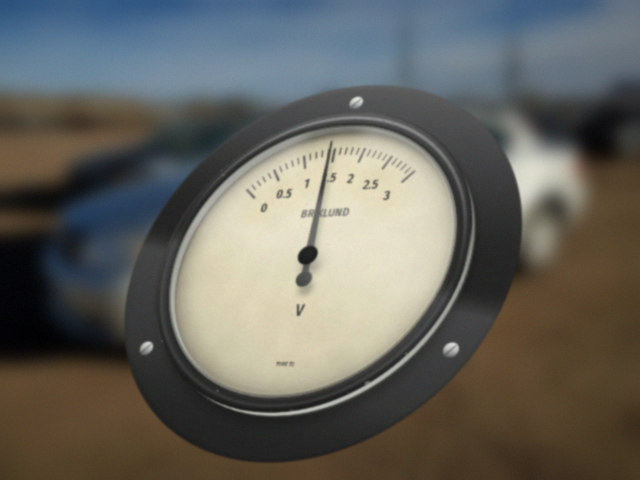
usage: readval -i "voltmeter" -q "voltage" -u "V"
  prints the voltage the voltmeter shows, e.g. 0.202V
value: 1.5V
